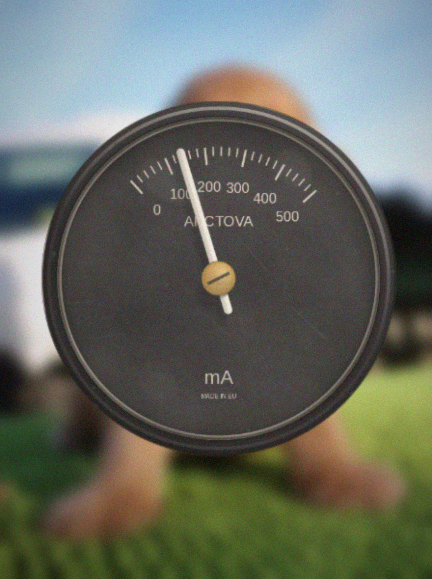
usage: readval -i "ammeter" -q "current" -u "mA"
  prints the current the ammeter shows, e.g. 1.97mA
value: 140mA
